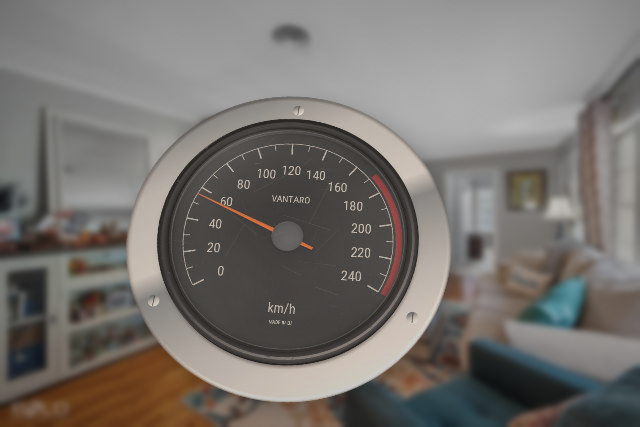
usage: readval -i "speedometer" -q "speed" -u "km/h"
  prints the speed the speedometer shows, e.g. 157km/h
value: 55km/h
